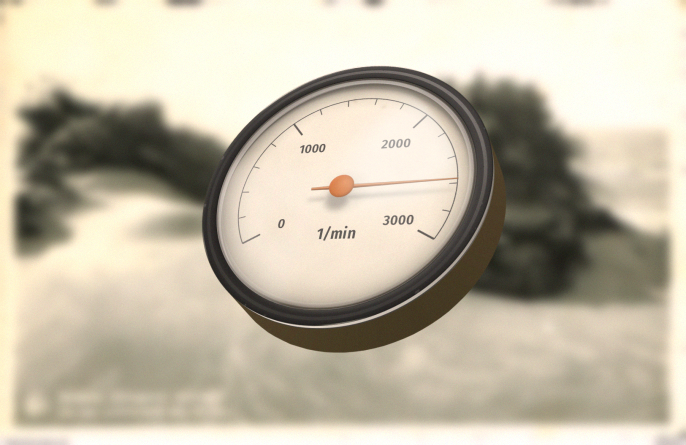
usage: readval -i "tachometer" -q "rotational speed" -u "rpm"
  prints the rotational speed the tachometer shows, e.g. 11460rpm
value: 2600rpm
